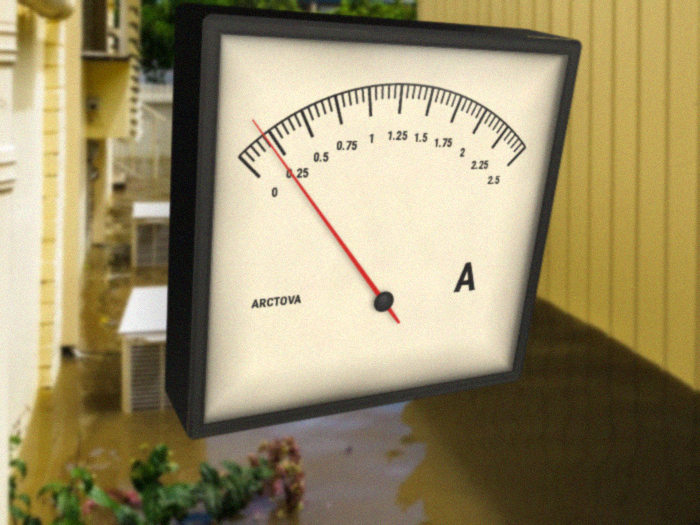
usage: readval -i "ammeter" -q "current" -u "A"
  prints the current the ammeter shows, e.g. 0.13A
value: 0.2A
